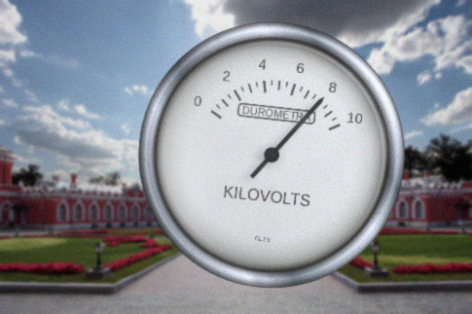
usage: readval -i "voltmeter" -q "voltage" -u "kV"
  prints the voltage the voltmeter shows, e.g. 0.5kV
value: 8kV
